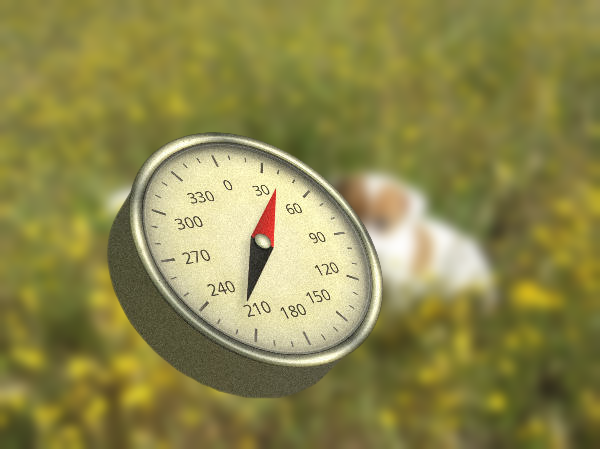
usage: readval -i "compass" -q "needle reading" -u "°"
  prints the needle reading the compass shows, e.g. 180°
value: 40°
